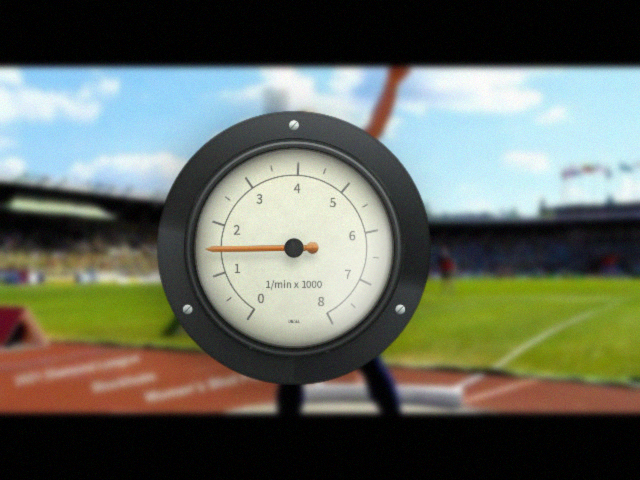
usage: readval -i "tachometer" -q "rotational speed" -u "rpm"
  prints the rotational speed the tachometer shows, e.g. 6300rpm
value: 1500rpm
